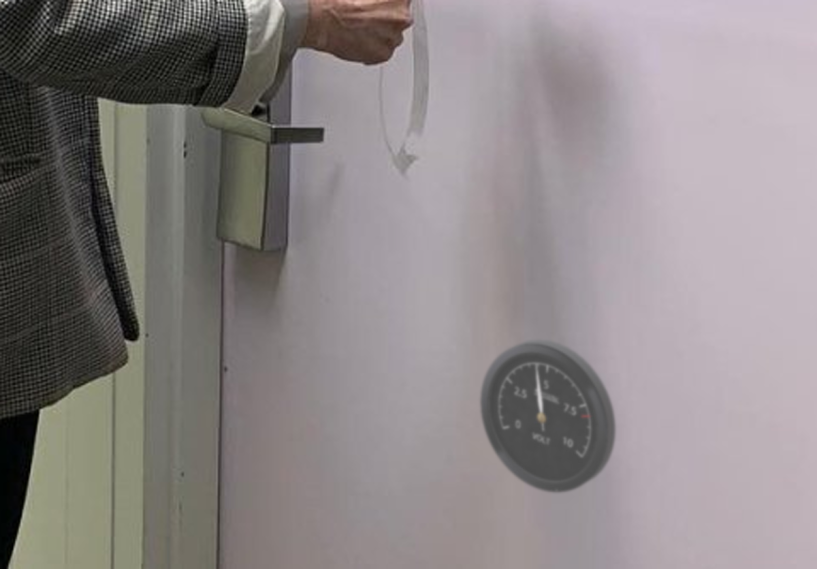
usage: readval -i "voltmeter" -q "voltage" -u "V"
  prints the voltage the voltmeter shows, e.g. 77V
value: 4.5V
